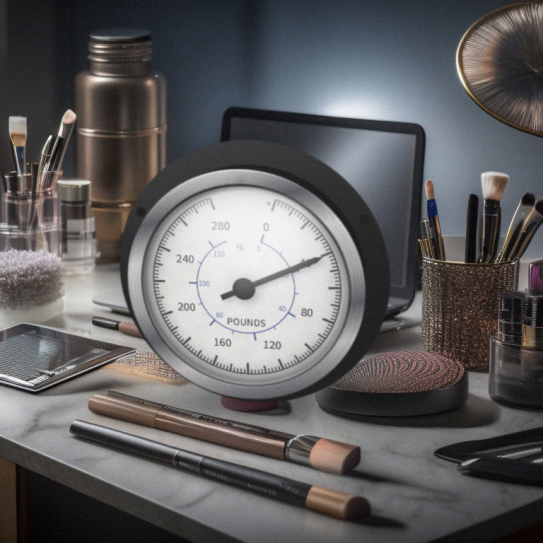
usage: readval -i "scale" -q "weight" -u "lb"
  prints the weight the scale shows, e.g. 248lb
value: 40lb
